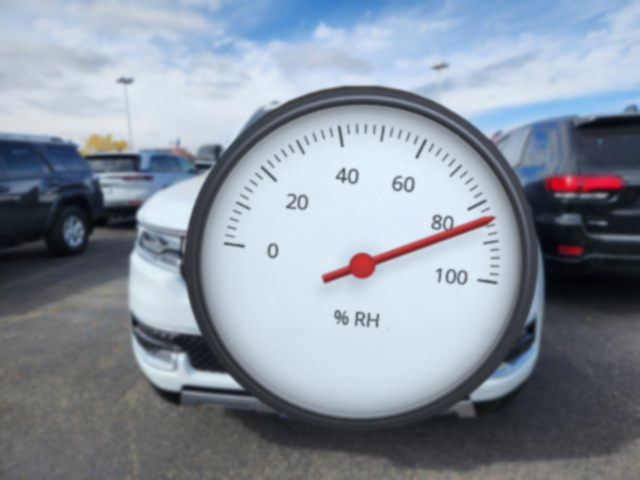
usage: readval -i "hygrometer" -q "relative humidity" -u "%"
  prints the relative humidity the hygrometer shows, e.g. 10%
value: 84%
